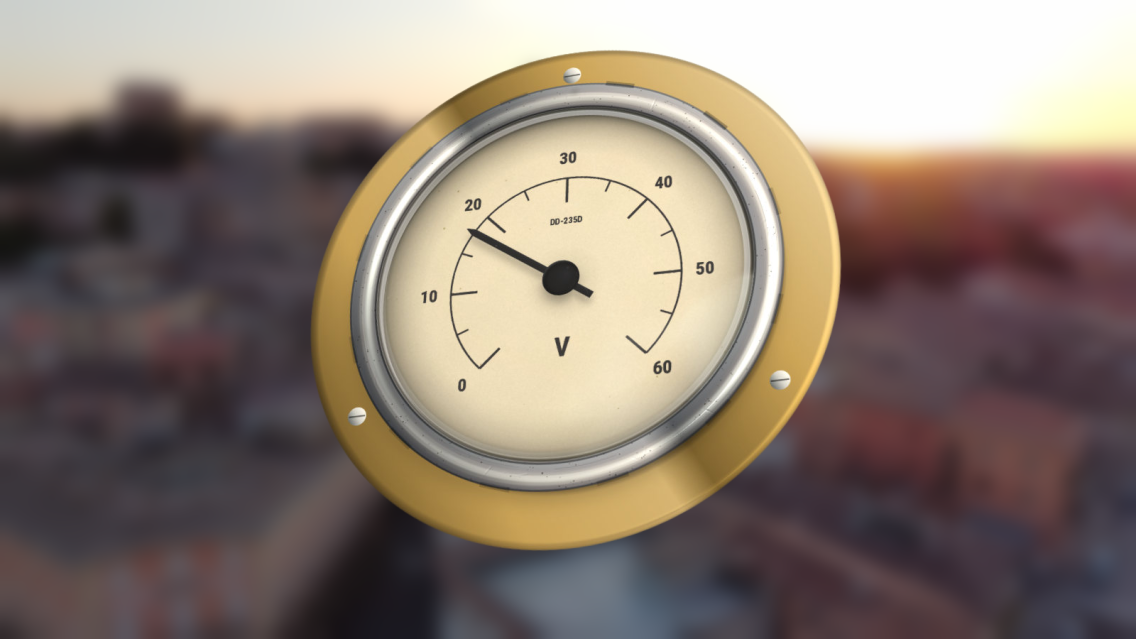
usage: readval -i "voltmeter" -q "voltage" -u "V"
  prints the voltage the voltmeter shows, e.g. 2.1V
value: 17.5V
